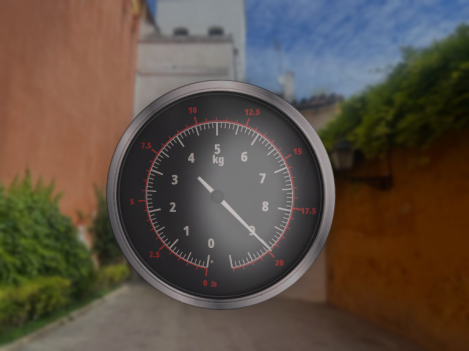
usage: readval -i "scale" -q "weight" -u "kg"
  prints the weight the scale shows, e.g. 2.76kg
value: 9kg
